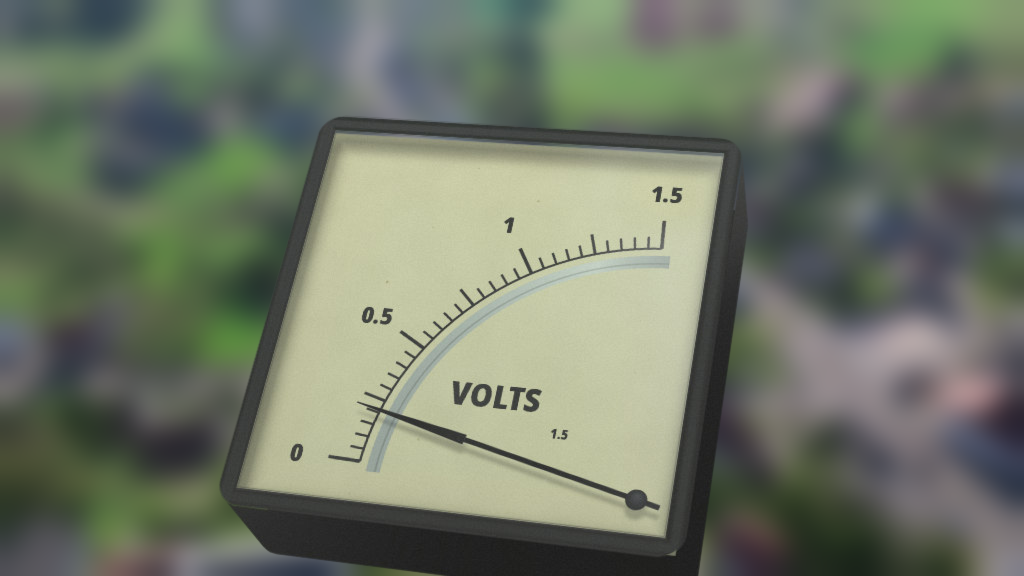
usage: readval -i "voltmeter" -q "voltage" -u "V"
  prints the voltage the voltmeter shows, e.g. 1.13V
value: 0.2V
